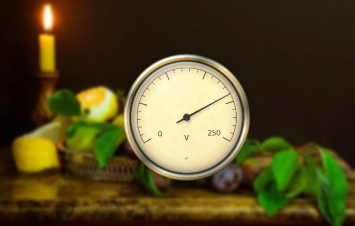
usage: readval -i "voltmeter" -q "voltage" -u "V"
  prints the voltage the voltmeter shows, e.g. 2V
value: 190V
